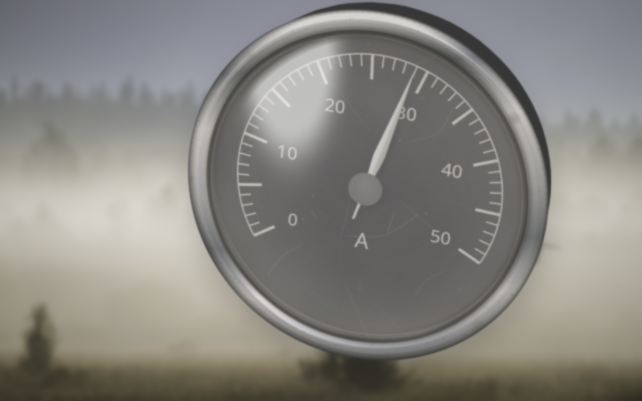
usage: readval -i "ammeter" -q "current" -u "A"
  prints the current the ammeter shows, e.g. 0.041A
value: 29A
